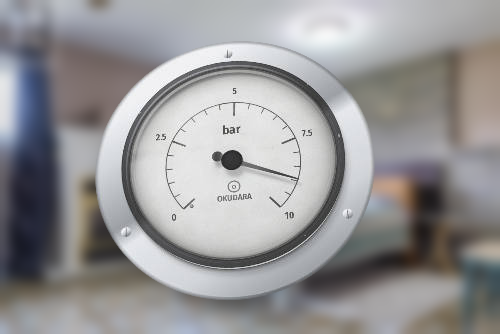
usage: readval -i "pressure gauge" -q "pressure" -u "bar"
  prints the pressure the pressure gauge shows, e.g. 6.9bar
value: 9bar
